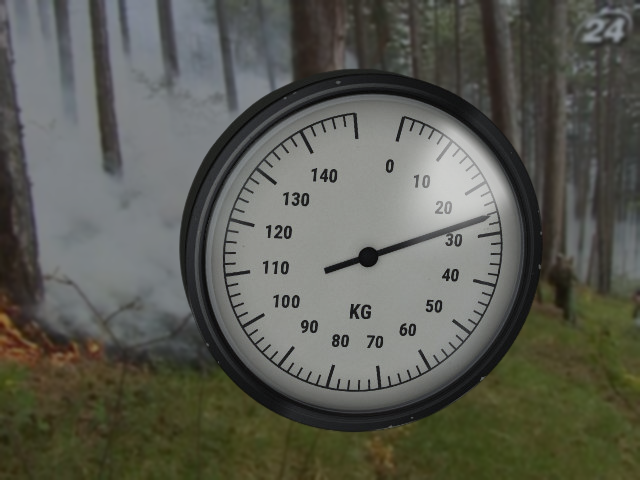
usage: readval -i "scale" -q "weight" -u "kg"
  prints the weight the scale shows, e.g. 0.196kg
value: 26kg
